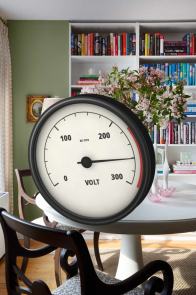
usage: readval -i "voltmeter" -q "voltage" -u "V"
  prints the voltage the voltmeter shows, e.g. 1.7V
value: 260V
